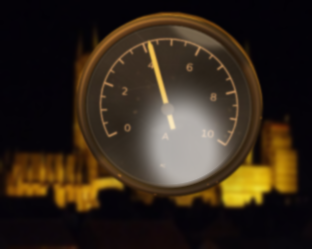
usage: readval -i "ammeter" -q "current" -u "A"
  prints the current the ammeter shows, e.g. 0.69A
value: 4.25A
